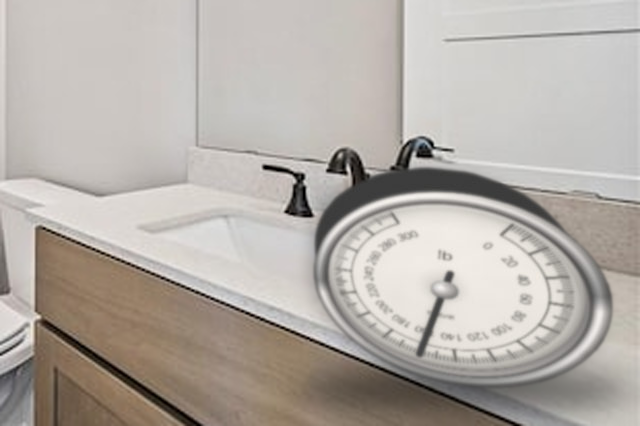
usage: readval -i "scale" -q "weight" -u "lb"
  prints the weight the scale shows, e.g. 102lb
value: 160lb
